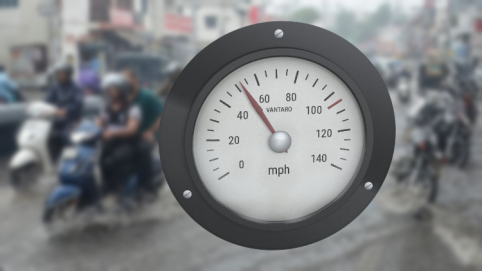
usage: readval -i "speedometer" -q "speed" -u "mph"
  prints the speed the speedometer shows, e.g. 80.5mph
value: 52.5mph
